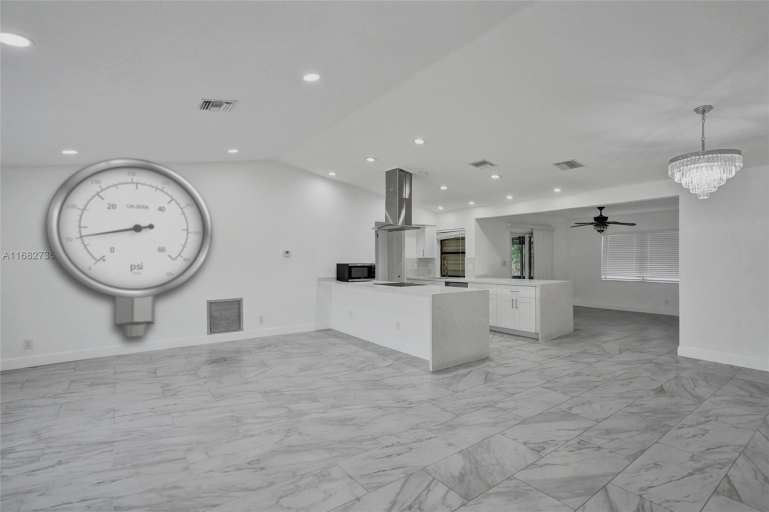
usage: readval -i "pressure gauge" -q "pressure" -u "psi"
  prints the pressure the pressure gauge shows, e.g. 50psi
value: 7.5psi
